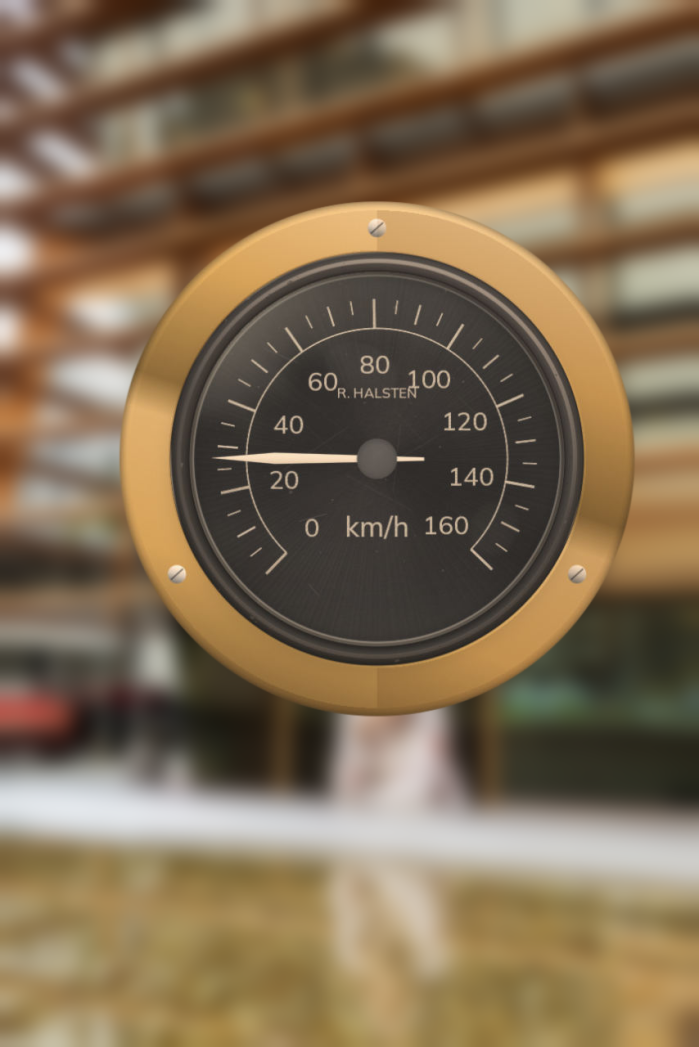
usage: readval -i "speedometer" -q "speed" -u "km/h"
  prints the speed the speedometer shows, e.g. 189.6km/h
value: 27.5km/h
